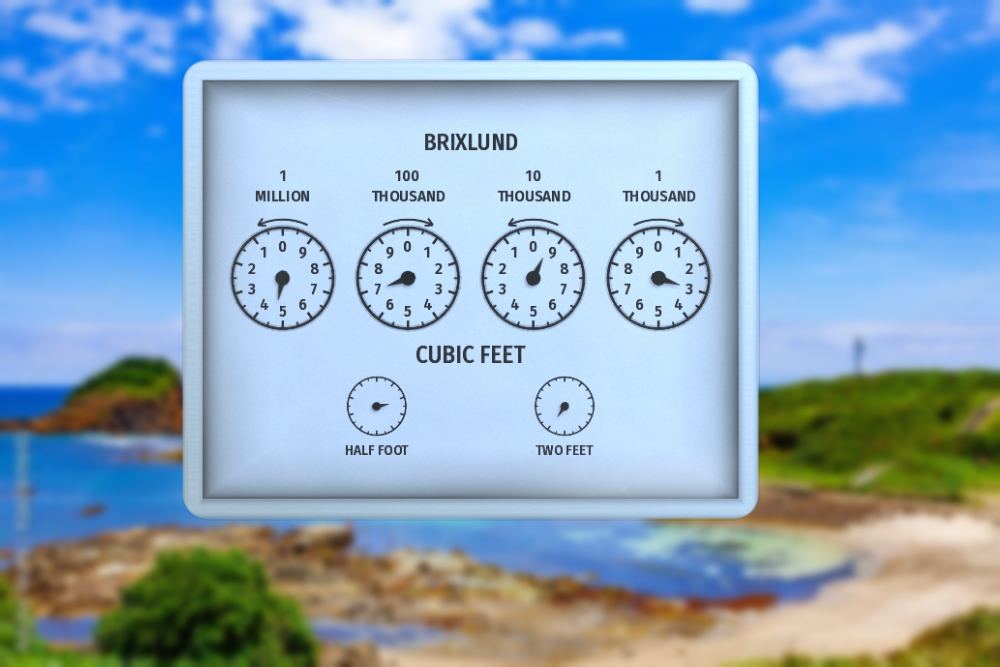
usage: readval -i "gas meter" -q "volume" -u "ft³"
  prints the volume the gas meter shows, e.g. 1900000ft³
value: 469300ft³
